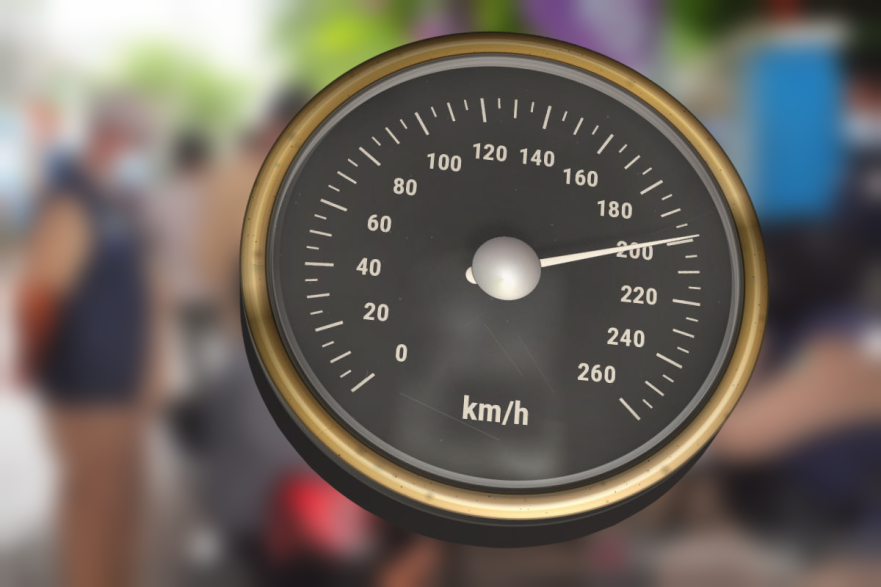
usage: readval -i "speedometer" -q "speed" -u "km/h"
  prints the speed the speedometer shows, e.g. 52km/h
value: 200km/h
